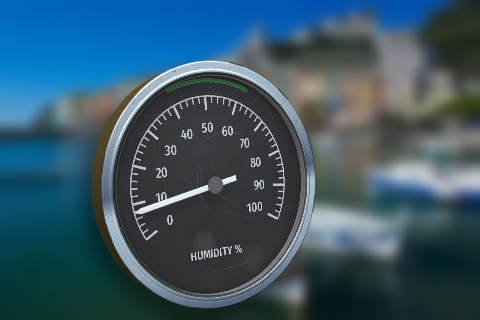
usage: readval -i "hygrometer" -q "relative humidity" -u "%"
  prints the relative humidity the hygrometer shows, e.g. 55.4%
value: 8%
